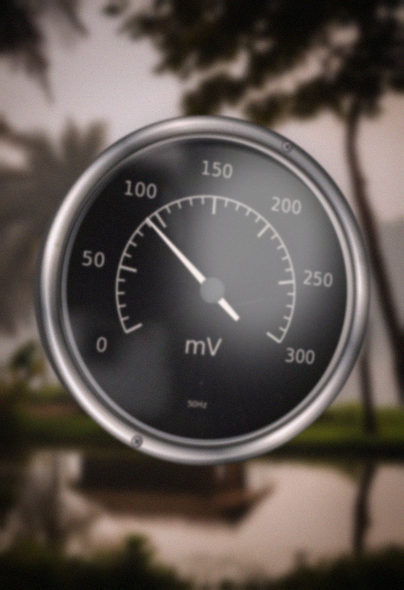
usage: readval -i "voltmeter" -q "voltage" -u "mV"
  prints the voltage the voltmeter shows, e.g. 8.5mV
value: 90mV
